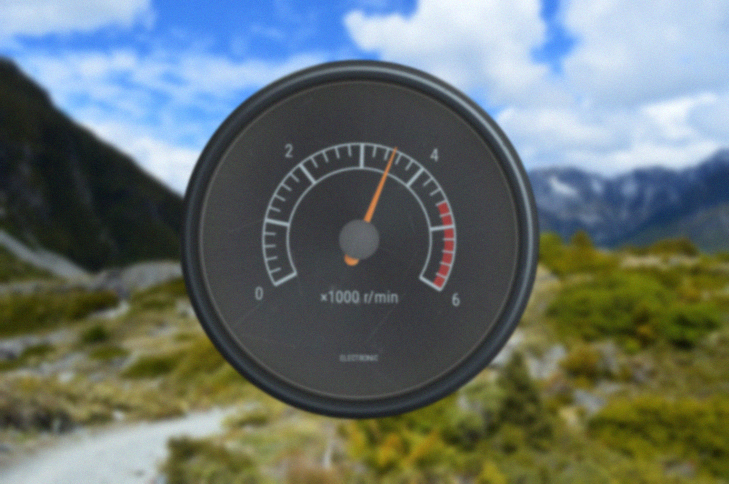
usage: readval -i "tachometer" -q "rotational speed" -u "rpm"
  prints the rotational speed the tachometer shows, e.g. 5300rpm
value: 3500rpm
